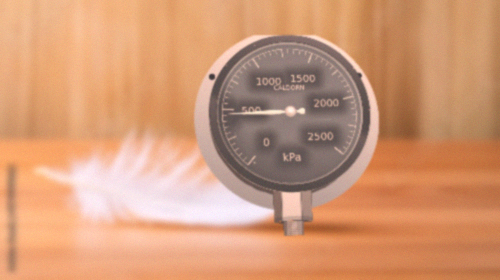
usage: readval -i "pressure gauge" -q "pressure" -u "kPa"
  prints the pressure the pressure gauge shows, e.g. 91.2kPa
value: 450kPa
